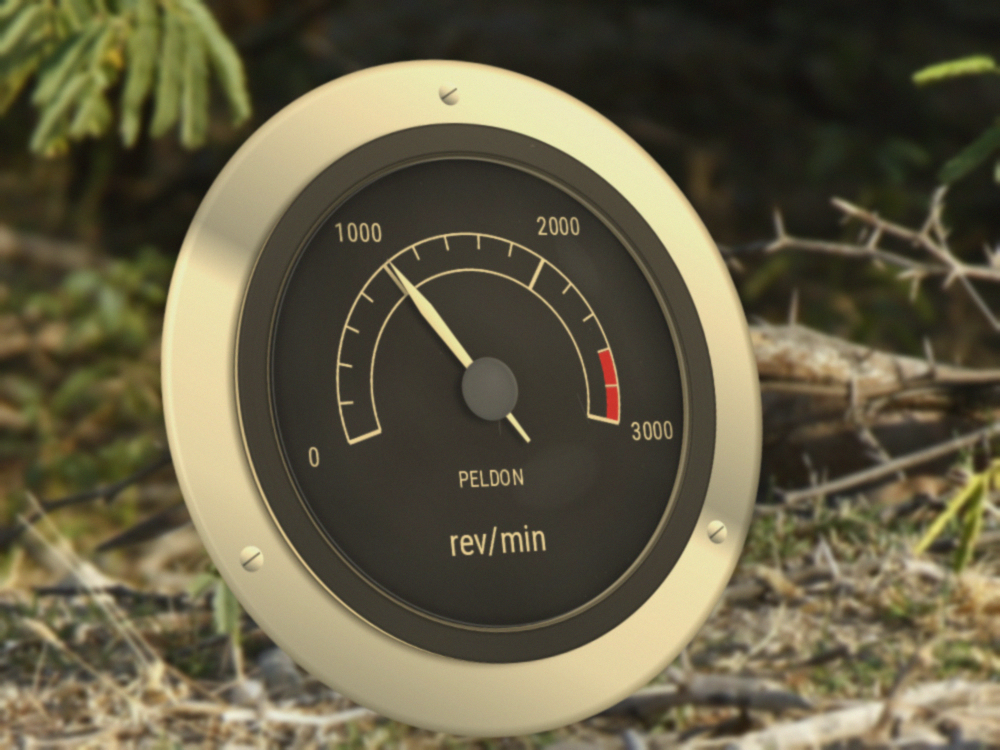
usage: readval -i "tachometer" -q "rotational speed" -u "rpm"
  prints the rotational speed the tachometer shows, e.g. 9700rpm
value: 1000rpm
